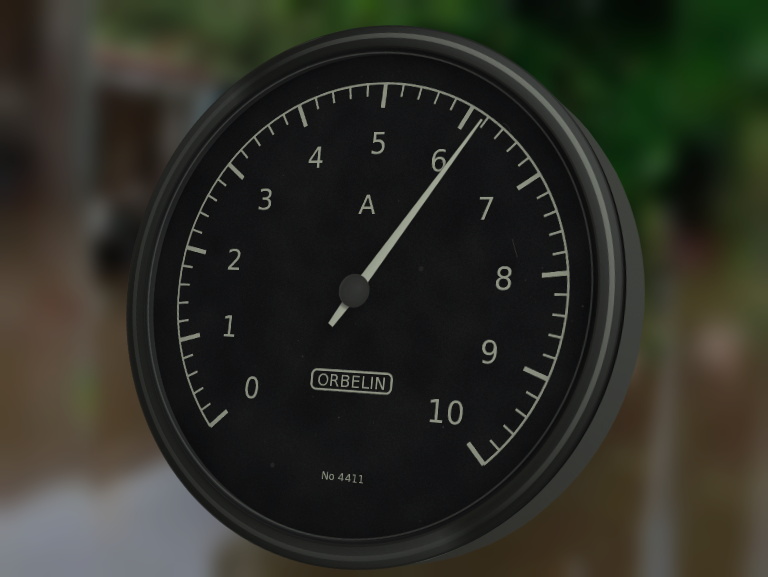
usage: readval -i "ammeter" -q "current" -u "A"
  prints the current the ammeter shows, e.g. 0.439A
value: 6.2A
